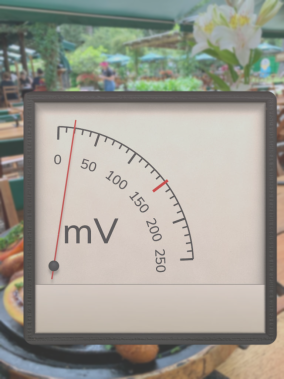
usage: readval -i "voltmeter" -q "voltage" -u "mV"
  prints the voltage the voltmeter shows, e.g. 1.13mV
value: 20mV
